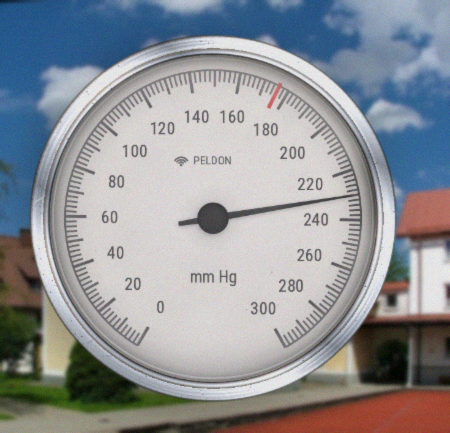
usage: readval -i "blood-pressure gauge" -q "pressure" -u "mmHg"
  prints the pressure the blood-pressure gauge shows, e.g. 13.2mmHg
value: 230mmHg
